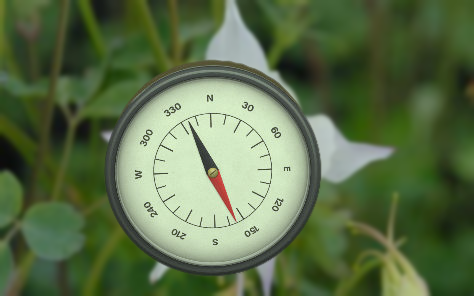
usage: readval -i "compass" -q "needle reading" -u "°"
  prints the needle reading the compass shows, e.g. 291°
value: 157.5°
